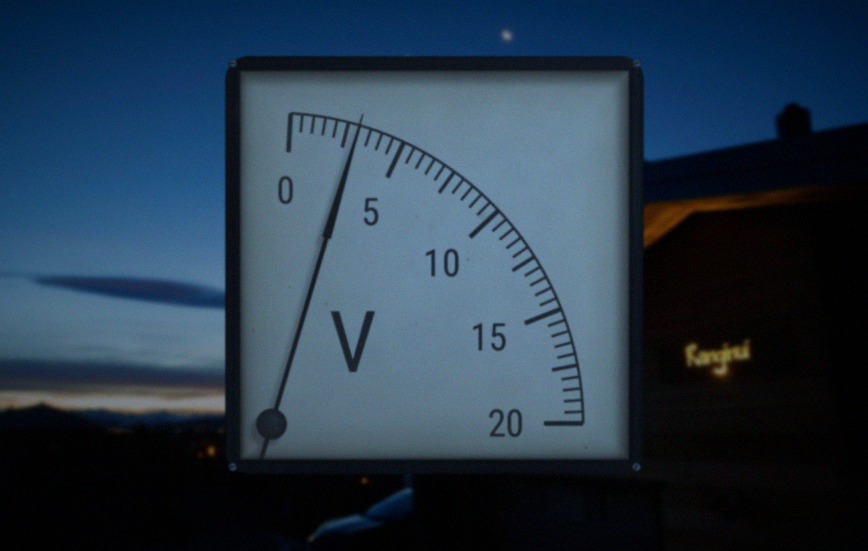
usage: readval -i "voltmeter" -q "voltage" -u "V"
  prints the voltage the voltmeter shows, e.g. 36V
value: 3V
